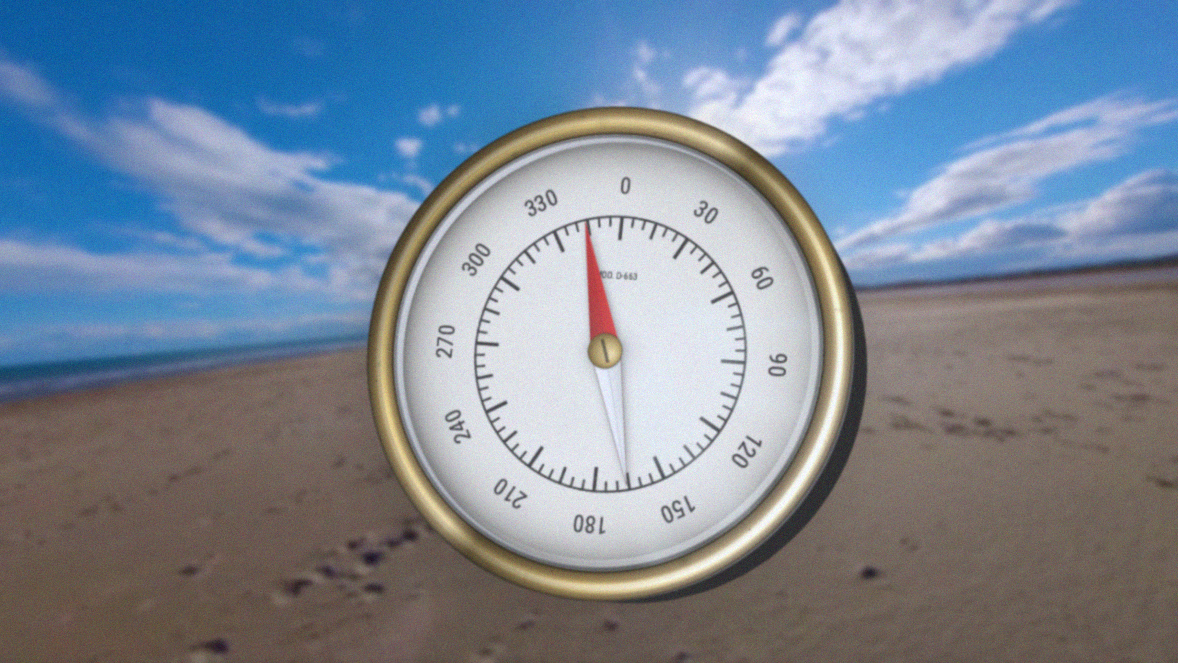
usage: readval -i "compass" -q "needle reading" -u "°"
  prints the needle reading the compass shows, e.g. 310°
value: 345°
